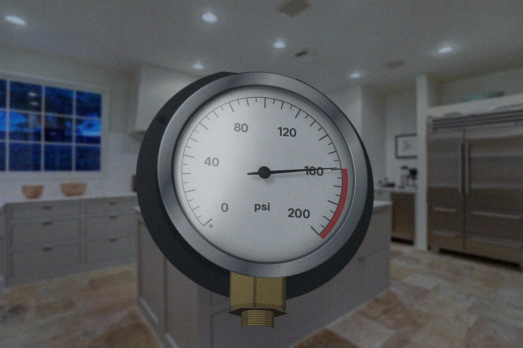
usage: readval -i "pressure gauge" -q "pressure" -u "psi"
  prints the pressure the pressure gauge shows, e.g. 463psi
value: 160psi
